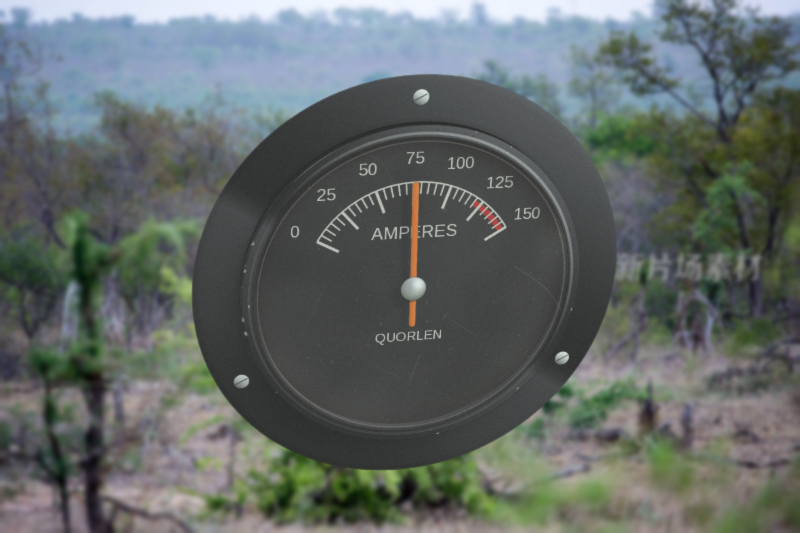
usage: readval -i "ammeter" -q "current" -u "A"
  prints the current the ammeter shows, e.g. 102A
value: 75A
